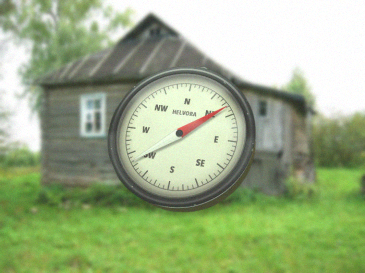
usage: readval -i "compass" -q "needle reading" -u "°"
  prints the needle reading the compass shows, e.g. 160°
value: 50°
